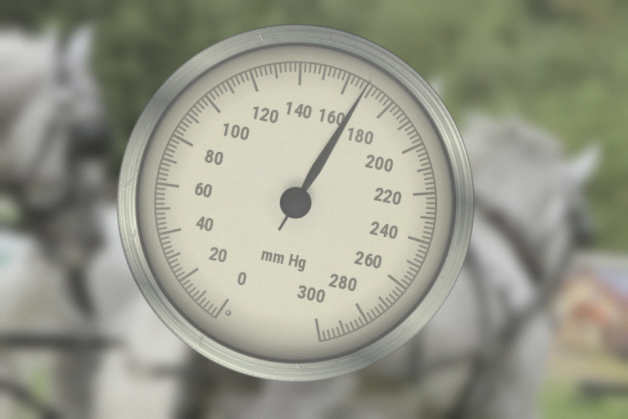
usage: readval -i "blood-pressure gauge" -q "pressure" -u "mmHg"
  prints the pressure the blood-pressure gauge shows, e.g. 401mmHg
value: 168mmHg
